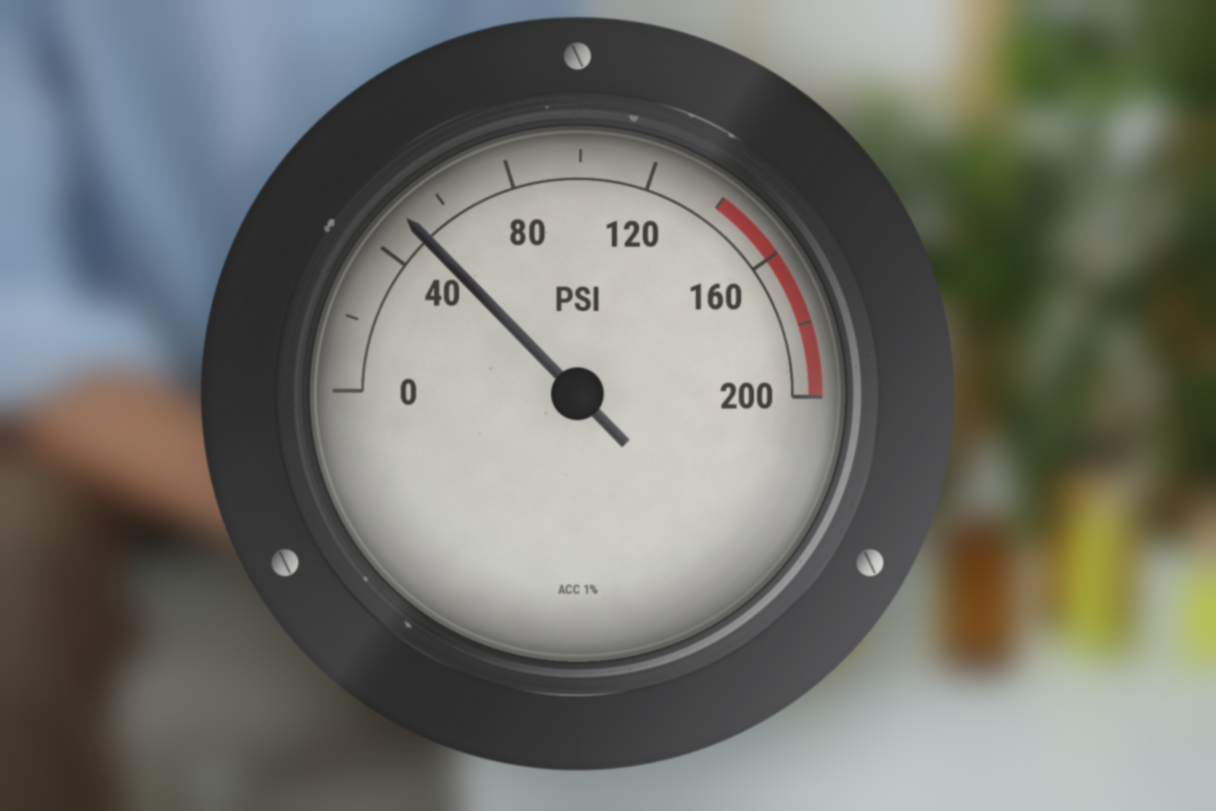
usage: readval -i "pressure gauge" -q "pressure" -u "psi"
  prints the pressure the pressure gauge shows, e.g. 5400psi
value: 50psi
